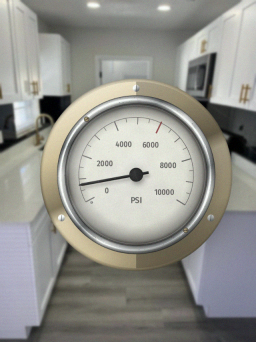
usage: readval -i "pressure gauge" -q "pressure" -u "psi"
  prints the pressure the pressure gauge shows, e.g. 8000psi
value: 750psi
